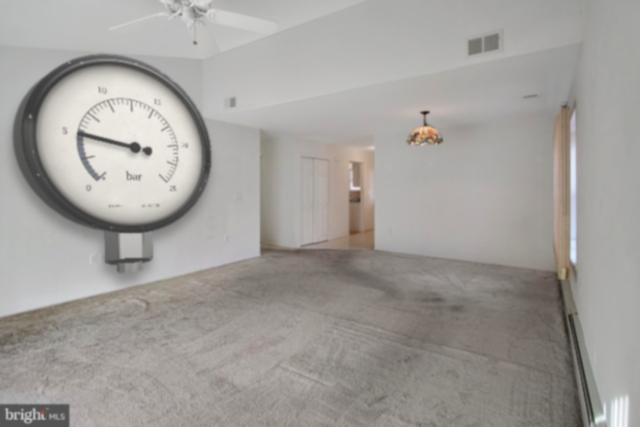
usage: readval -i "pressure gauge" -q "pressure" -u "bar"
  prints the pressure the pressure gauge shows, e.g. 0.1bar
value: 5bar
